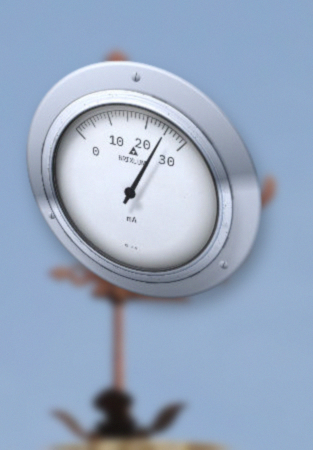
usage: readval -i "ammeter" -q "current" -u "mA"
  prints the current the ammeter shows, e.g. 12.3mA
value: 25mA
